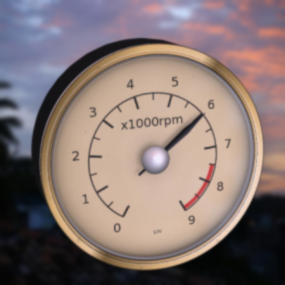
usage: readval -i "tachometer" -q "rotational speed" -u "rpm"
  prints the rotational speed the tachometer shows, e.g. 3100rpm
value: 6000rpm
